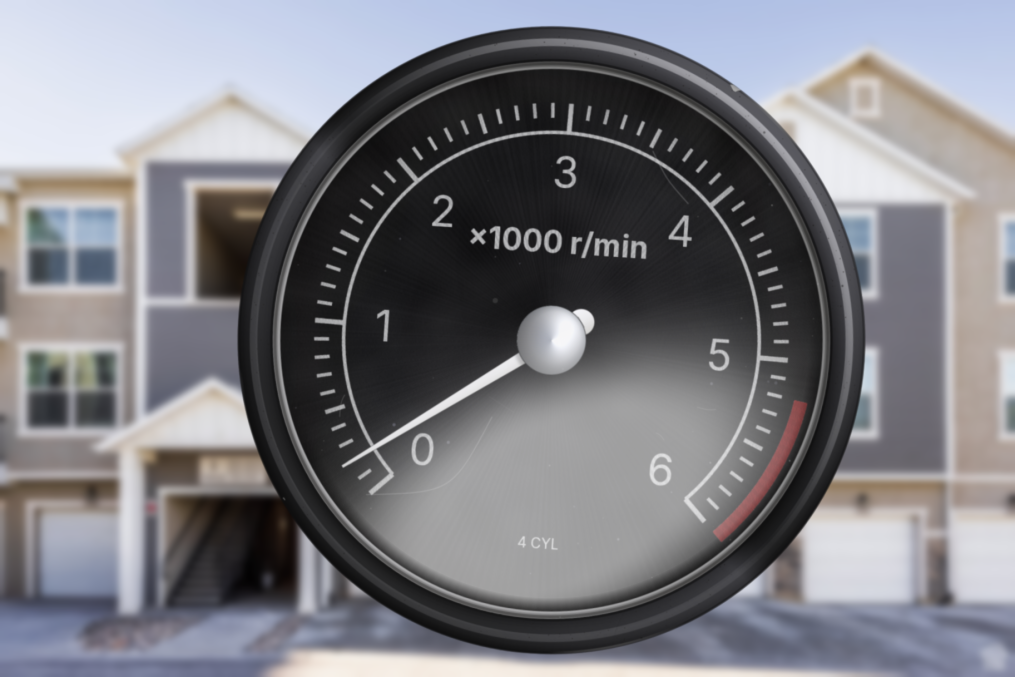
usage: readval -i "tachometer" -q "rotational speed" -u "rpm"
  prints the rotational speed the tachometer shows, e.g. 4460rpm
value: 200rpm
